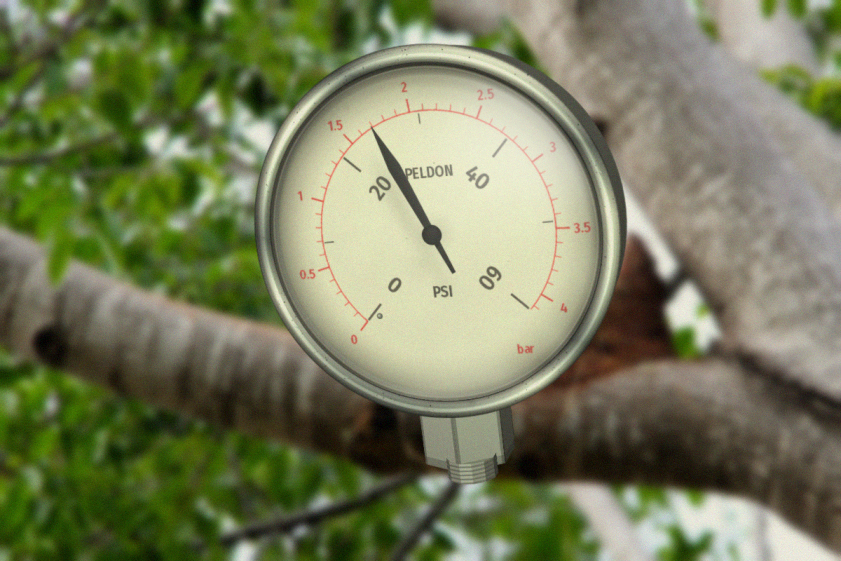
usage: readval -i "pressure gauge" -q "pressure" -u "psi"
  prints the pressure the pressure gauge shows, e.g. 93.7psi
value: 25psi
